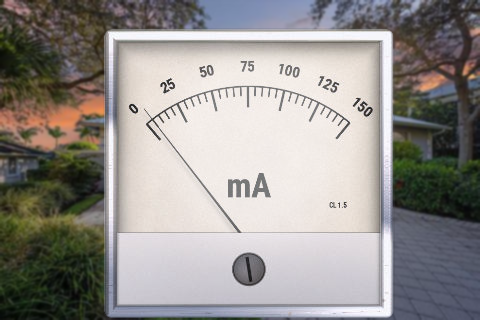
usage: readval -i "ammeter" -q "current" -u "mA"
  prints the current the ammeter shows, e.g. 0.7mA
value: 5mA
